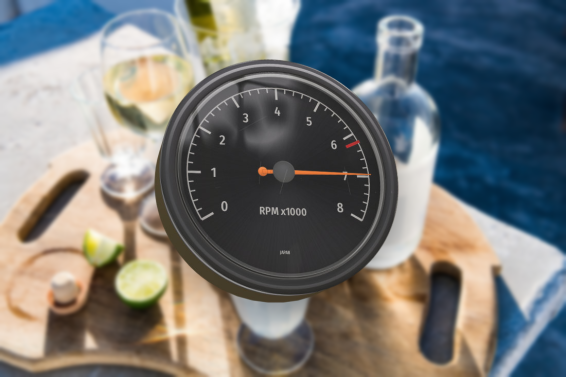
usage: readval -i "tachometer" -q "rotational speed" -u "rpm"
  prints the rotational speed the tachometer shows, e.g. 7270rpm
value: 7000rpm
